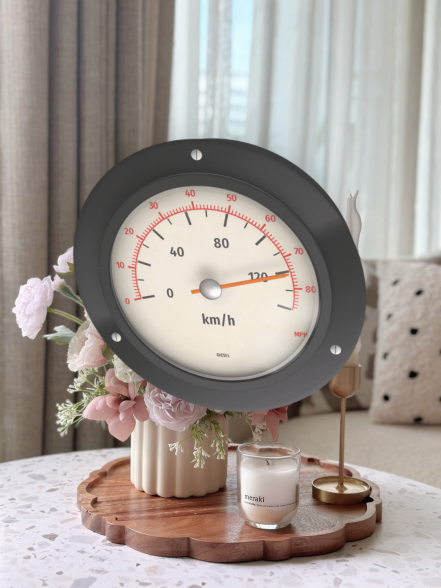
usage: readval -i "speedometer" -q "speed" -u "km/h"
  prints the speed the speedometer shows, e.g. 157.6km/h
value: 120km/h
